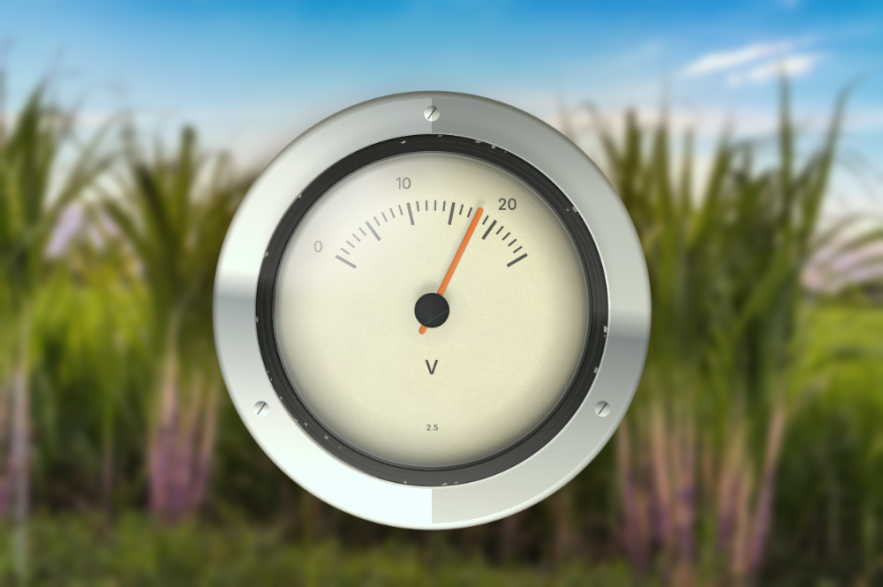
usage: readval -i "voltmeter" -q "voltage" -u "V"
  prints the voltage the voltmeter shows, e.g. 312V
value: 18V
